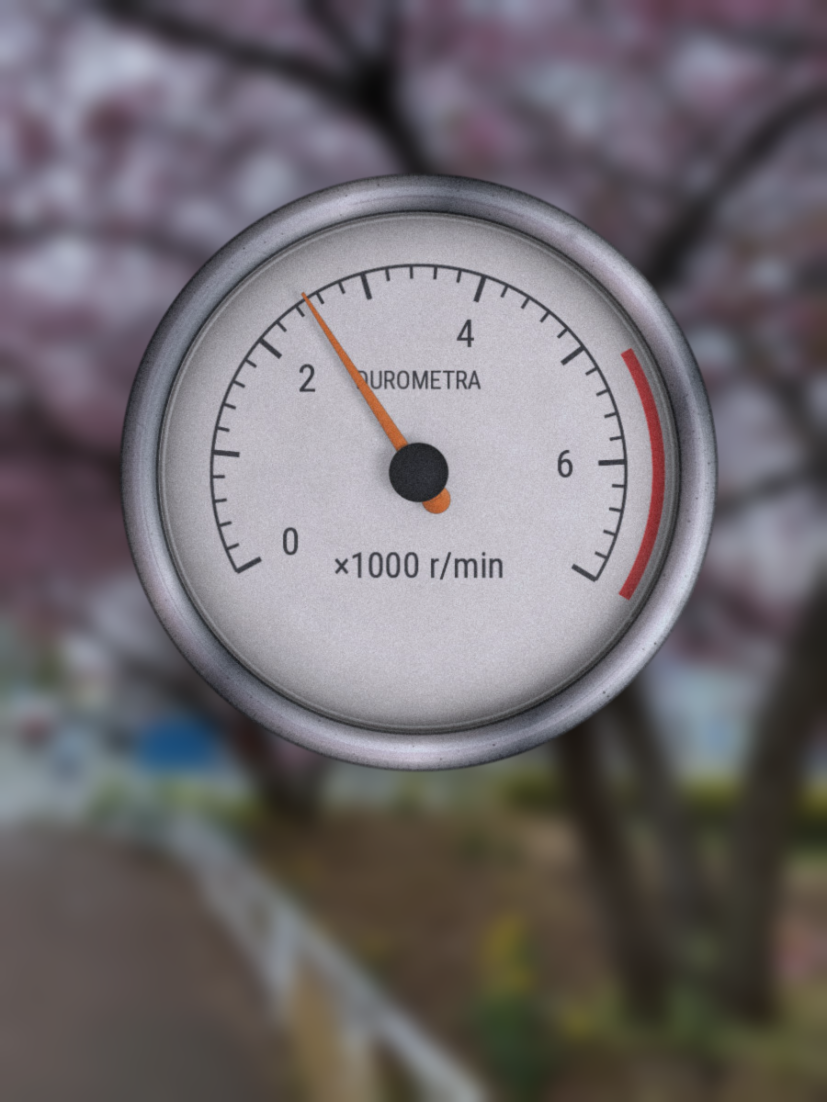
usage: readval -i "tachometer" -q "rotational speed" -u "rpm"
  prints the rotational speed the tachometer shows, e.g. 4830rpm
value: 2500rpm
